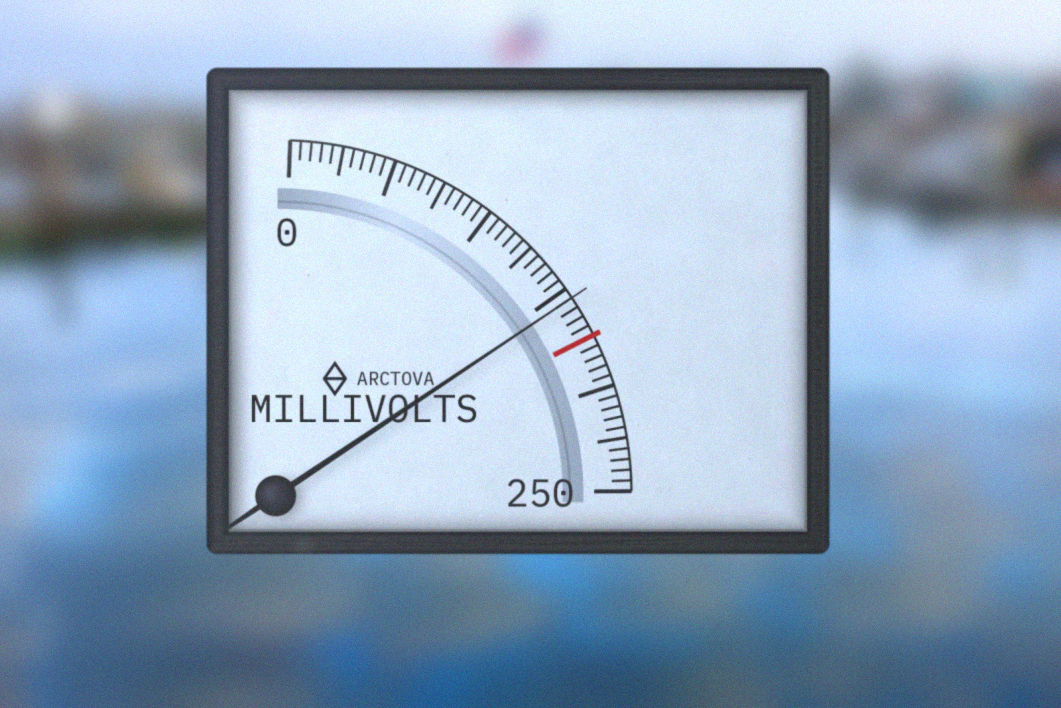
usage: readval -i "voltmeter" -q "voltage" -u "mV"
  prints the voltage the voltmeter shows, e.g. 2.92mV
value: 155mV
